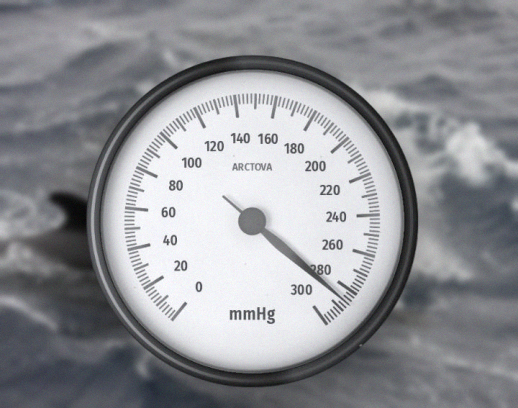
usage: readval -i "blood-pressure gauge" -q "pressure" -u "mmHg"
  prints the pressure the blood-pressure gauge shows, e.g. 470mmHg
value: 286mmHg
